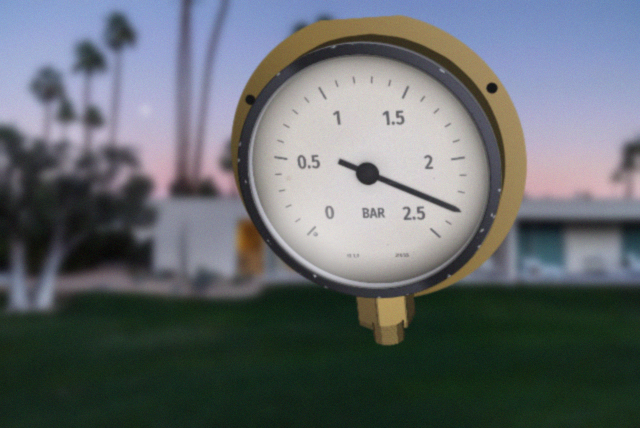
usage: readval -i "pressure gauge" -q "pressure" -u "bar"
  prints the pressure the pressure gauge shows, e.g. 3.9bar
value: 2.3bar
